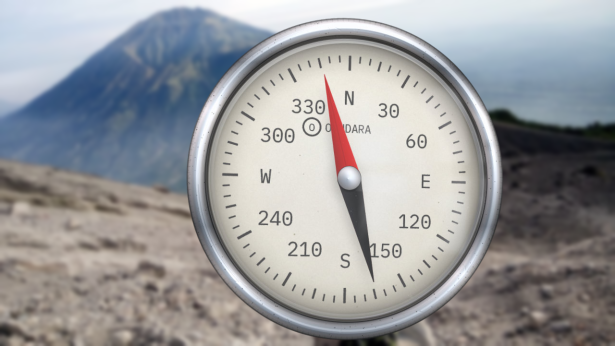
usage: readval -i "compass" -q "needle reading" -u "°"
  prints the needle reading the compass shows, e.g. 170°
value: 345°
